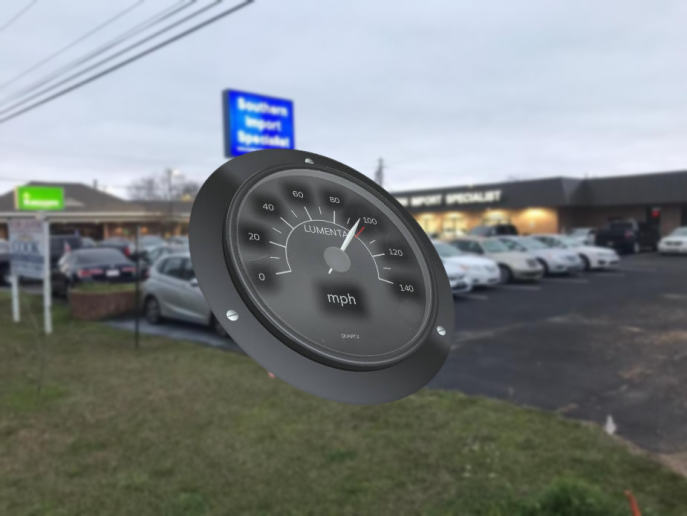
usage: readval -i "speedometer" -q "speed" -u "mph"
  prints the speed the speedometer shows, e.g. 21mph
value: 95mph
